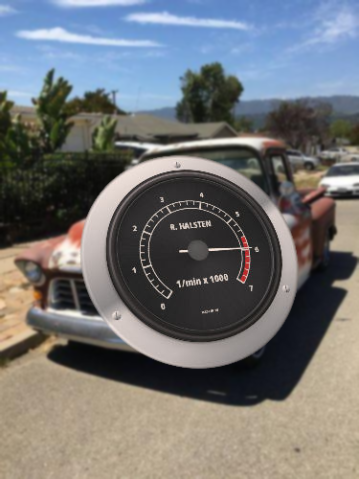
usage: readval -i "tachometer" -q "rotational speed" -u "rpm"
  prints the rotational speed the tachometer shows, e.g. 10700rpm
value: 6000rpm
